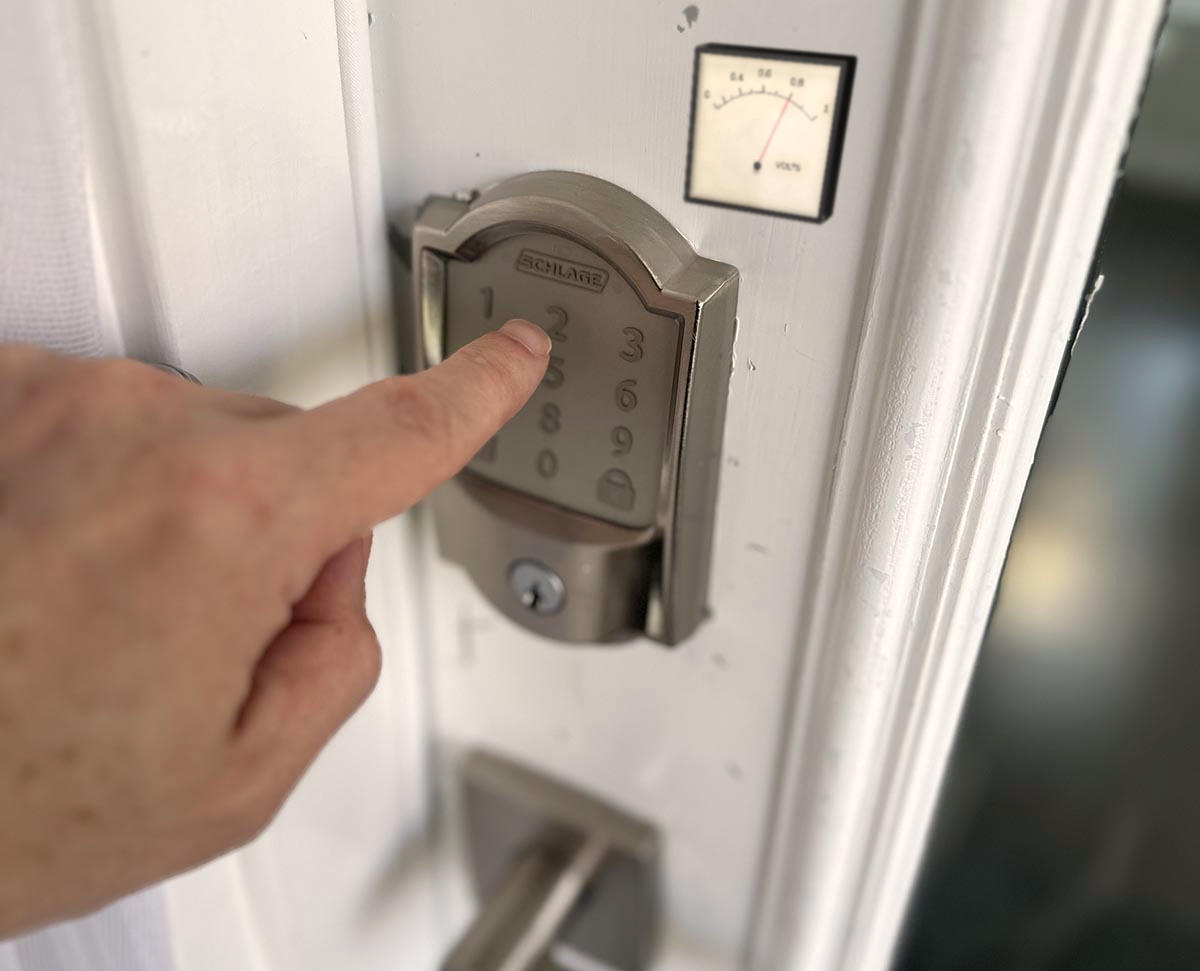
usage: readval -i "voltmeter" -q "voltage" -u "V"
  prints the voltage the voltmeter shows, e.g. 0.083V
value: 0.8V
